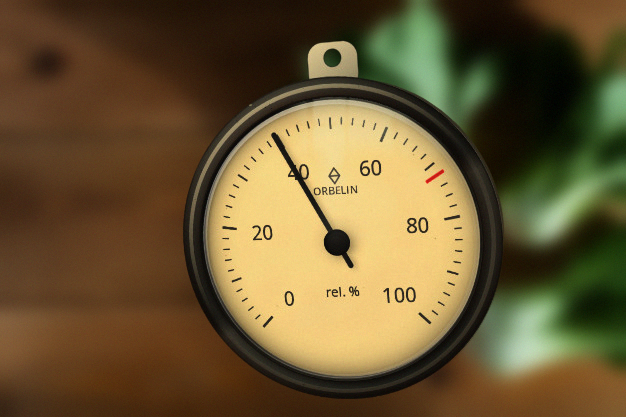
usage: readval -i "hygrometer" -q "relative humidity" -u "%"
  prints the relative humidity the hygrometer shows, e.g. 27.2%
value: 40%
